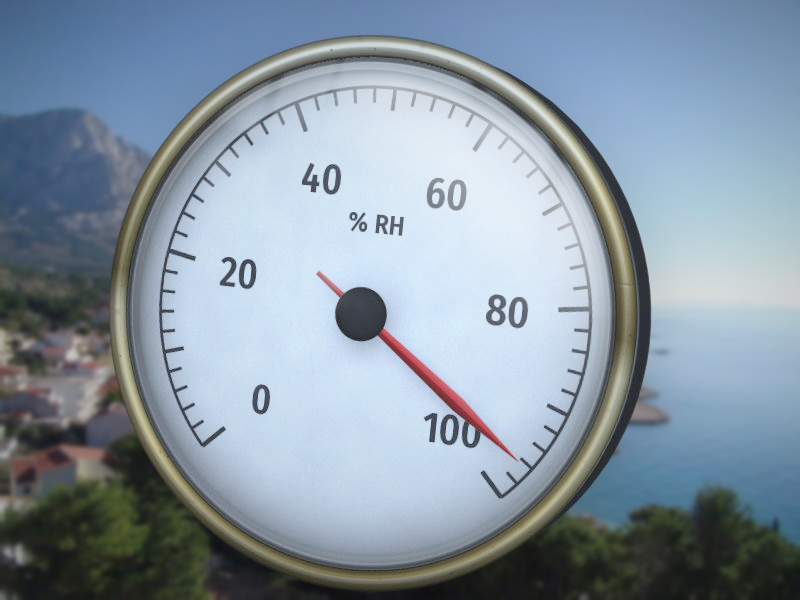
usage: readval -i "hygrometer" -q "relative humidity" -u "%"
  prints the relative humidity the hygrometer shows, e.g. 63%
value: 96%
